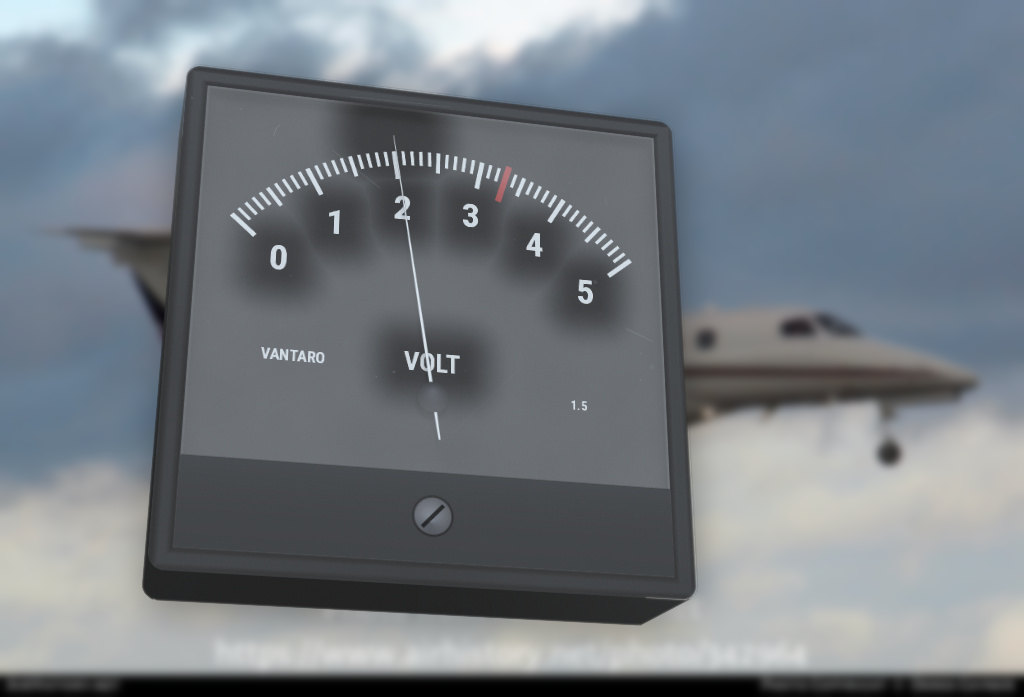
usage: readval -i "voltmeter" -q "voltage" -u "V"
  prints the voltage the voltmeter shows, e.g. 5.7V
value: 2V
